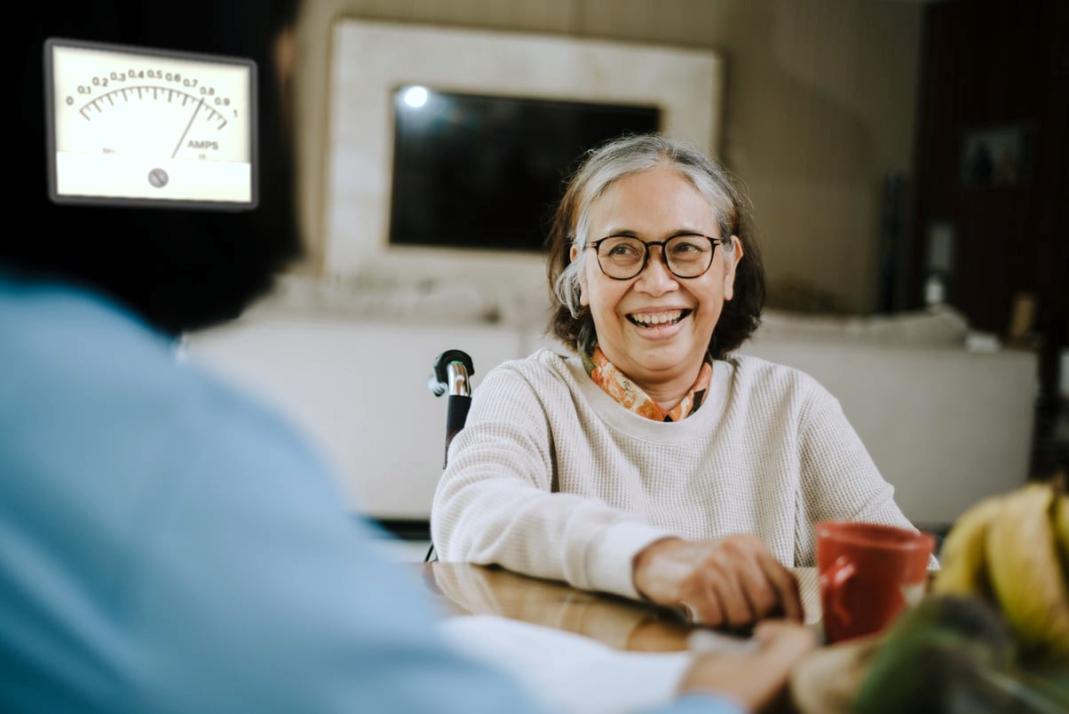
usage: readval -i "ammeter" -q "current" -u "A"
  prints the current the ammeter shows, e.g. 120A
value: 0.8A
